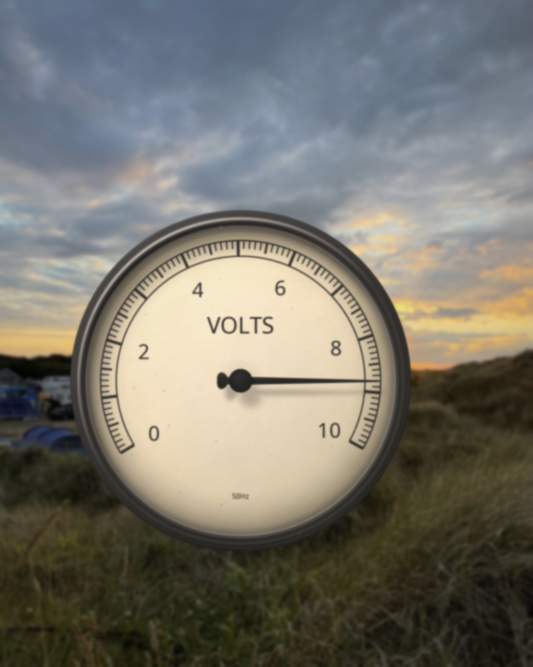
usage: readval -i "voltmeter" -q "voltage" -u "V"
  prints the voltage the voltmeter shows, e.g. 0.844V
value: 8.8V
